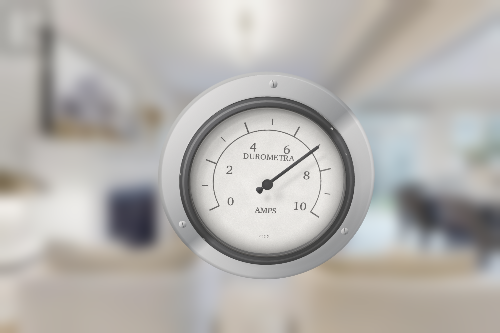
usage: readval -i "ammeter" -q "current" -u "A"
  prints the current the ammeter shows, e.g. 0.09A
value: 7A
